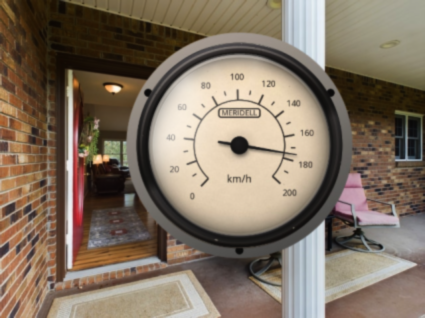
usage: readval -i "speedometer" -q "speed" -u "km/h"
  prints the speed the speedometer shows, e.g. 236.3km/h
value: 175km/h
